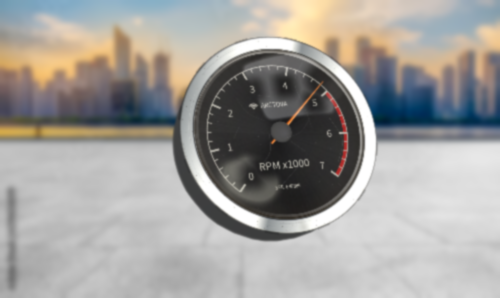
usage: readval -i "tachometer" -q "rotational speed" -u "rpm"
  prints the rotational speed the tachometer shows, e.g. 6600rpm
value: 4800rpm
